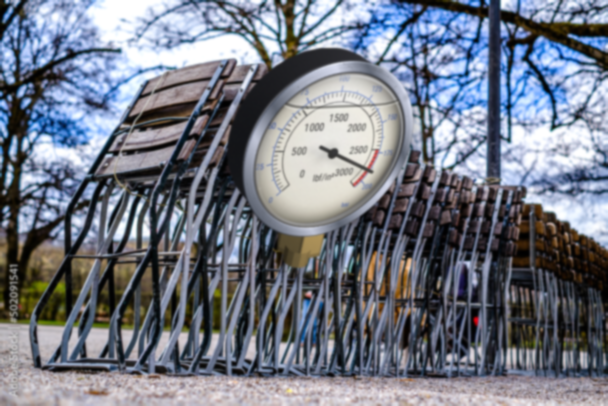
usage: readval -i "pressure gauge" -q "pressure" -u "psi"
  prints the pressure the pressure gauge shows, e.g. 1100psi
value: 2750psi
